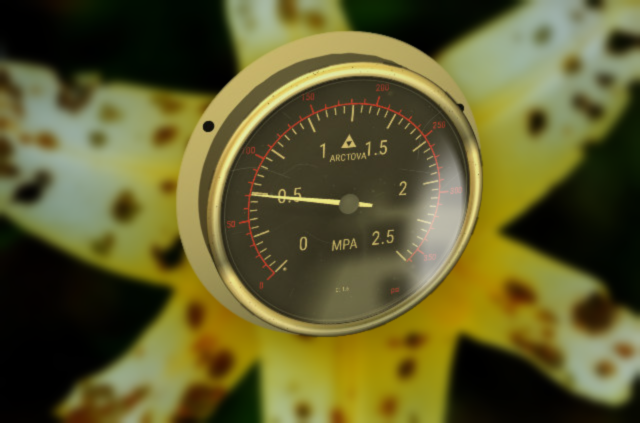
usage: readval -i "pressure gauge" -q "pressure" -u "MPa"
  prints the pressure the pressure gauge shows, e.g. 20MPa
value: 0.5MPa
